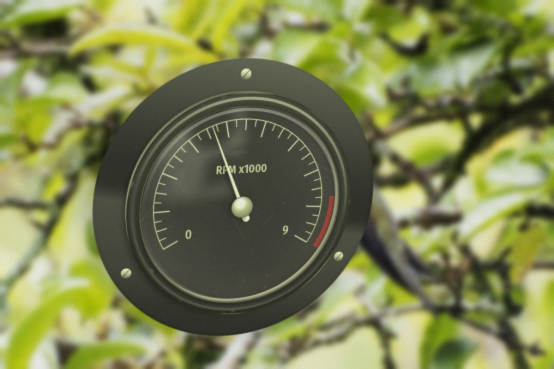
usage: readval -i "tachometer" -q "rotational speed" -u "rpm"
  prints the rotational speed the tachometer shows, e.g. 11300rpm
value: 3625rpm
